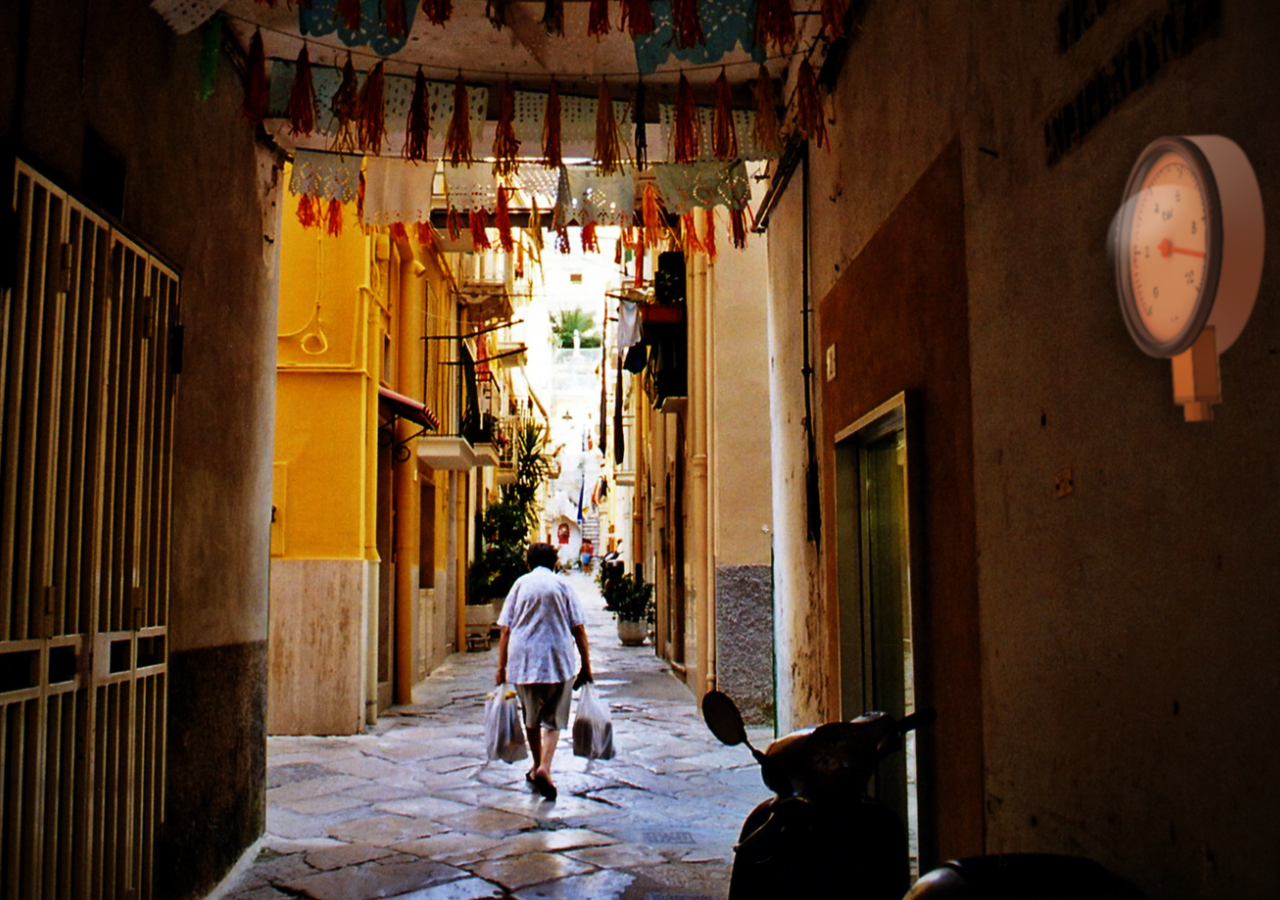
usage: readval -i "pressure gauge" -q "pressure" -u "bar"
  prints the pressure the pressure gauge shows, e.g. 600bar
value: 9bar
